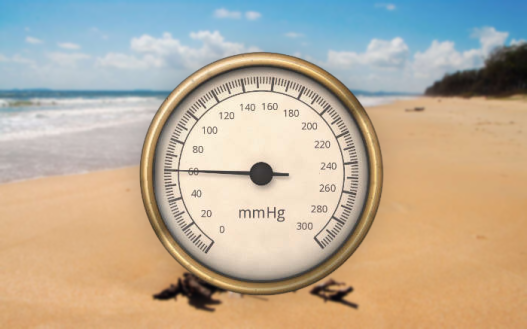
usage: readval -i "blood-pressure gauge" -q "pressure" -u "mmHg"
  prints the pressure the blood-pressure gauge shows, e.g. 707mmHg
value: 60mmHg
